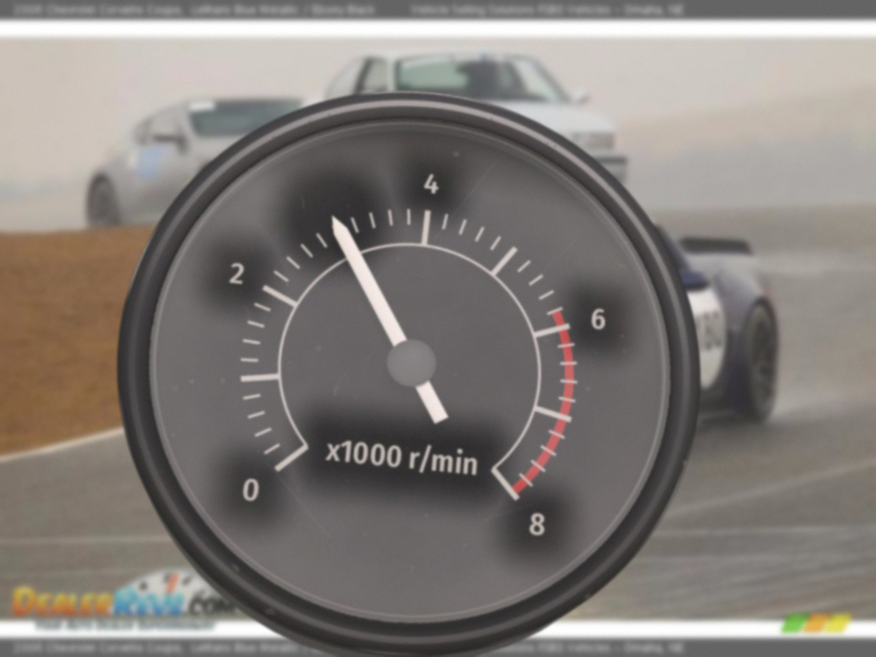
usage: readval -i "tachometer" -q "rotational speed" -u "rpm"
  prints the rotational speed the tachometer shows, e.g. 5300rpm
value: 3000rpm
